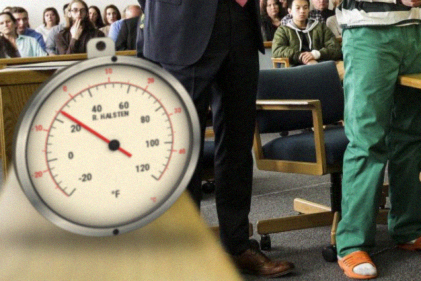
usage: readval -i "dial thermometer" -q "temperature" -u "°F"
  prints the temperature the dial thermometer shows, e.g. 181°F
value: 24°F
